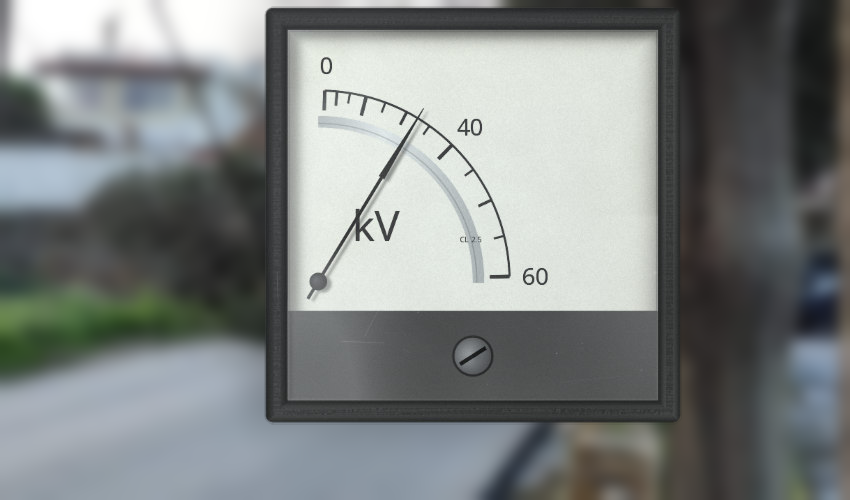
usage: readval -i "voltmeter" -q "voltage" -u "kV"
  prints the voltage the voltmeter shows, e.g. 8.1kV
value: 32.5kV
